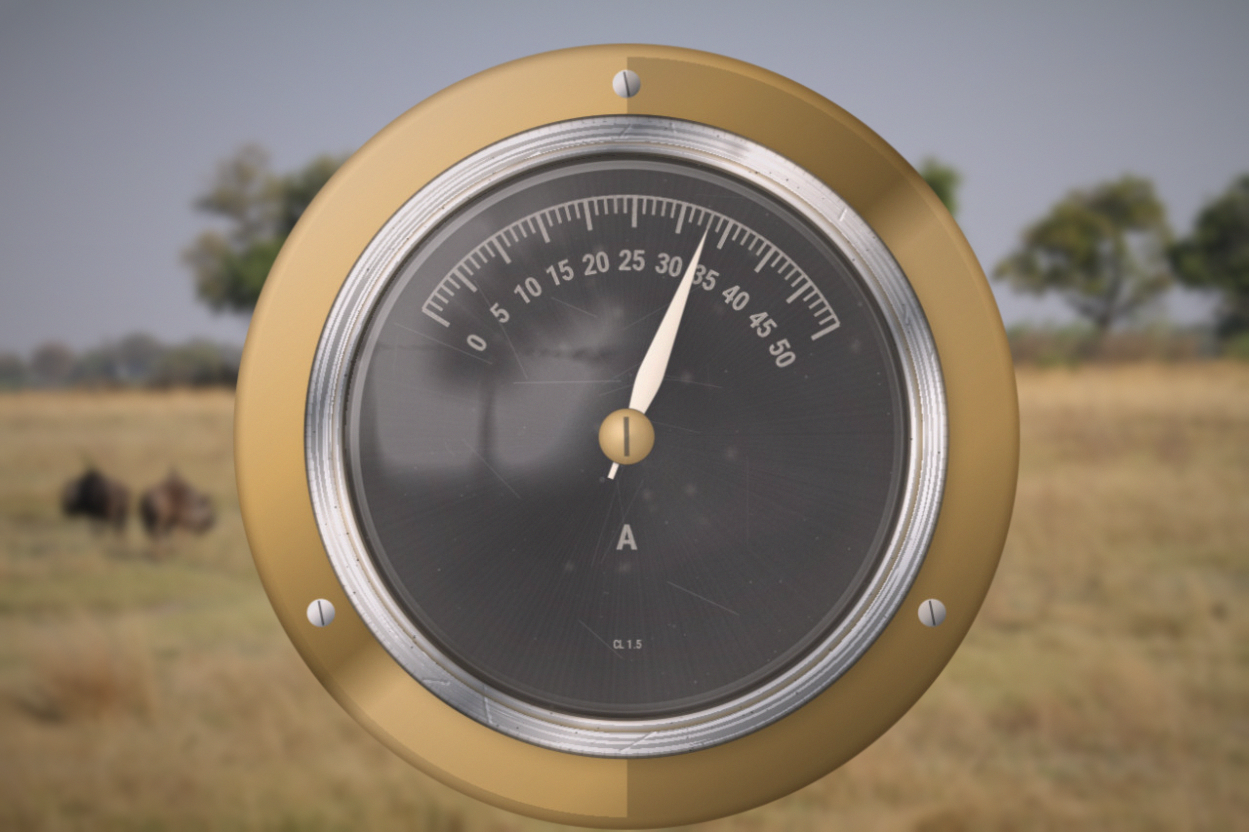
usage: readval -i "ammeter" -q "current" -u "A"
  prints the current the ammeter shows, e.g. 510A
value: 33A
